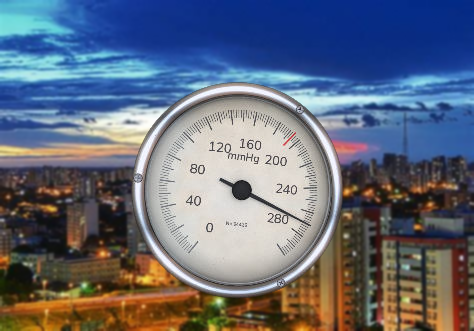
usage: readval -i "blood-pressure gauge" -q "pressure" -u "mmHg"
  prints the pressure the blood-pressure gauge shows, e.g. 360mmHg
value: 270mmHg
